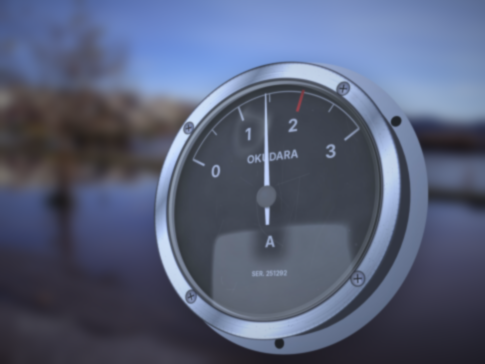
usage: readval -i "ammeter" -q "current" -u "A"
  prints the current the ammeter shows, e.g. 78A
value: 1.5A
